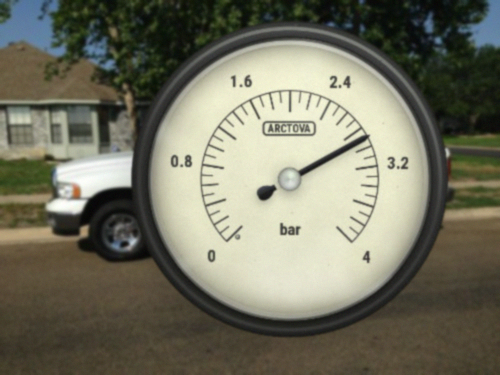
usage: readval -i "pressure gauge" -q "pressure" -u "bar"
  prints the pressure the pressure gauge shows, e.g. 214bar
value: 2.9bar
